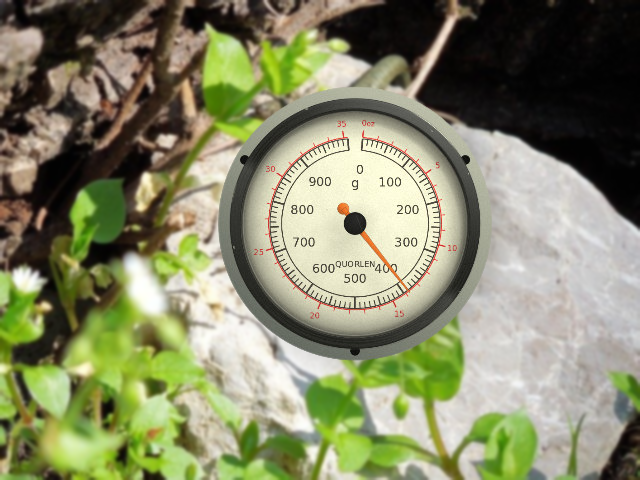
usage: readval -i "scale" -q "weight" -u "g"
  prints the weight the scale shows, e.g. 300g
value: 390g
